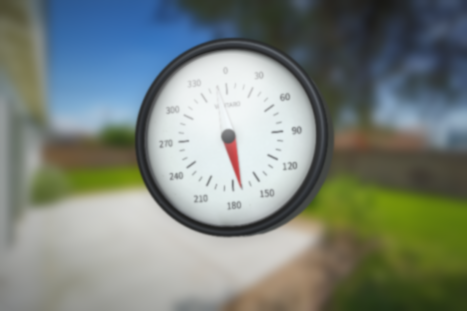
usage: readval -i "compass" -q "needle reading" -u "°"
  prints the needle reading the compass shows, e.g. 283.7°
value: 170°
